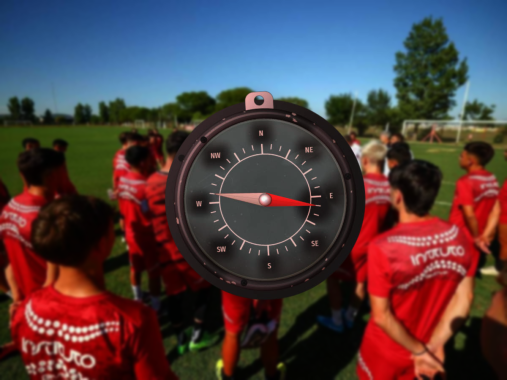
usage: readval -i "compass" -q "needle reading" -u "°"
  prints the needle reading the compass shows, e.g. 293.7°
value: 100°
